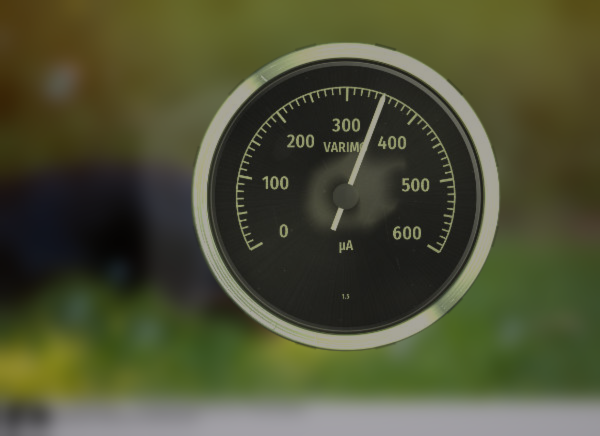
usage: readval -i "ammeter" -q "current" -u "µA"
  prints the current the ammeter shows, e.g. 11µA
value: 350µA
